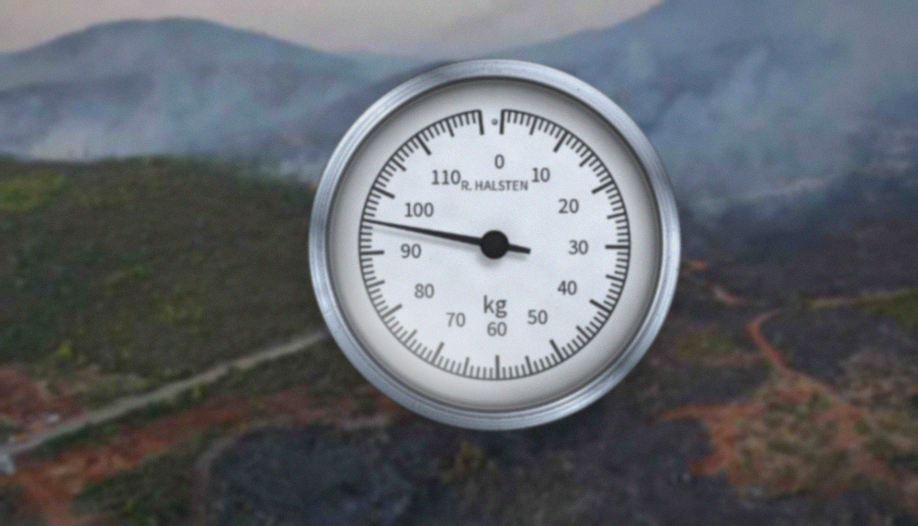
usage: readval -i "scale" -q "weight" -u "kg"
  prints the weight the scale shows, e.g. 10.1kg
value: 95kg
